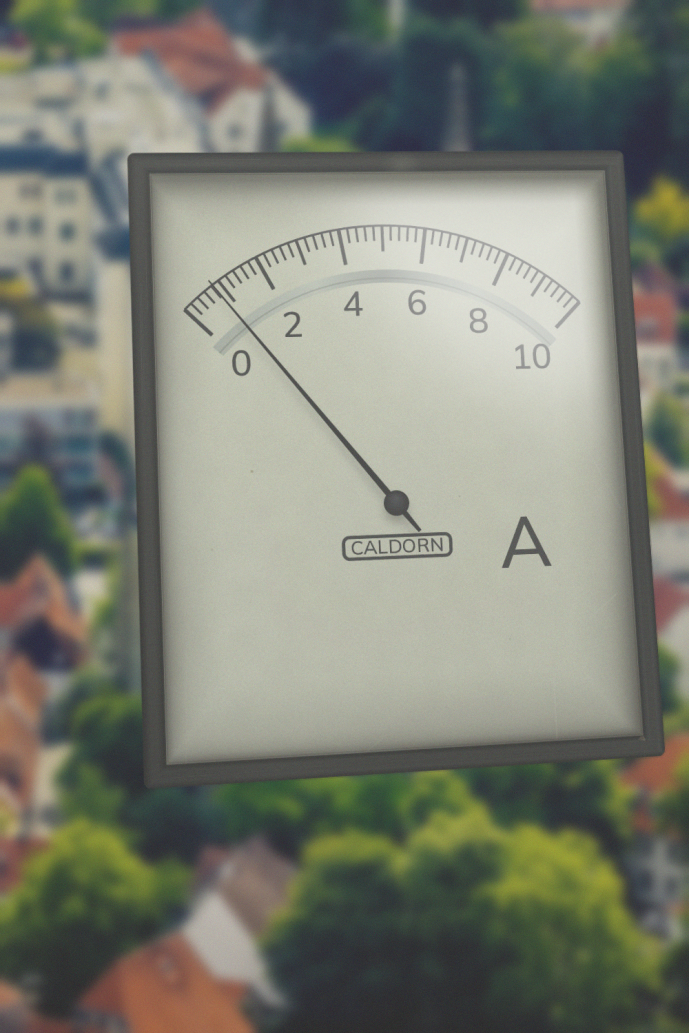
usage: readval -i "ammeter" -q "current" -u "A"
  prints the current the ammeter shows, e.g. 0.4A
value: 0.8A
